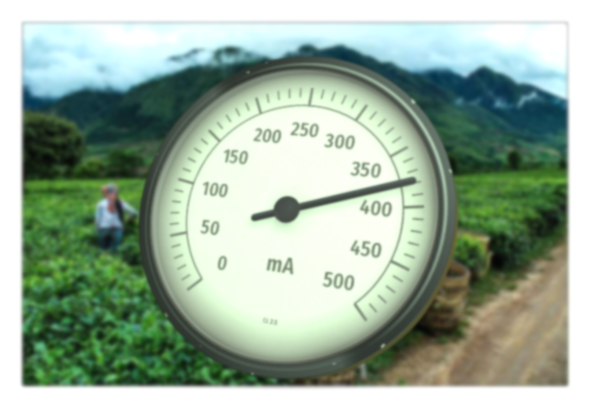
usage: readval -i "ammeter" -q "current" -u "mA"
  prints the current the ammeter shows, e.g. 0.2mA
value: 380mA
